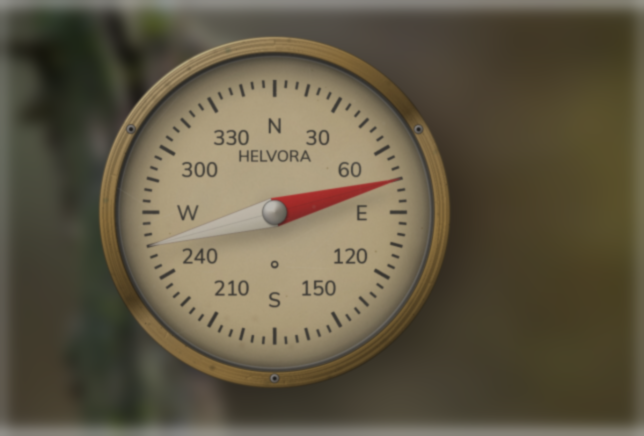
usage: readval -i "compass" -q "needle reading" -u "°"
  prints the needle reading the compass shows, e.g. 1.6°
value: 75°
